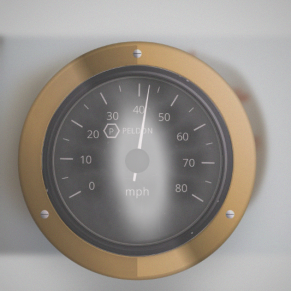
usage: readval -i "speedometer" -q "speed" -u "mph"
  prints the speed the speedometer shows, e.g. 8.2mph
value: 42.5mph
